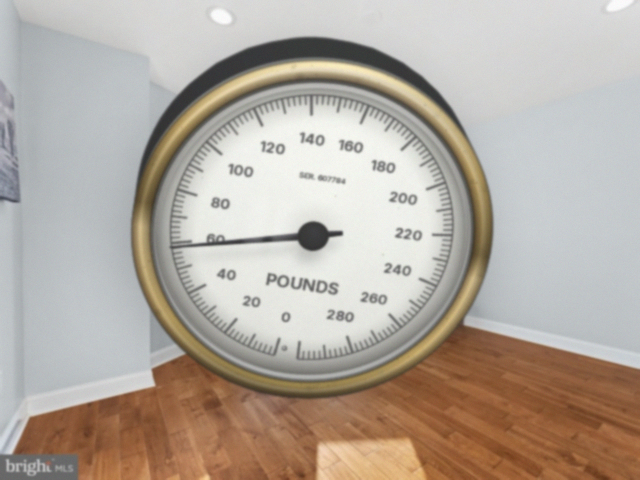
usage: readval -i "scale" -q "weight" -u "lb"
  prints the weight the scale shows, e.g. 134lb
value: 60lb
